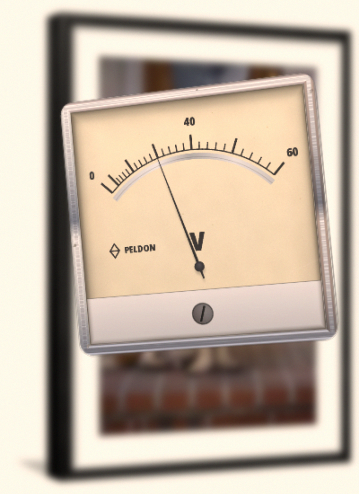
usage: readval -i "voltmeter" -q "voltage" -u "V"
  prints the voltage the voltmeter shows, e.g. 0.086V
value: 30V
